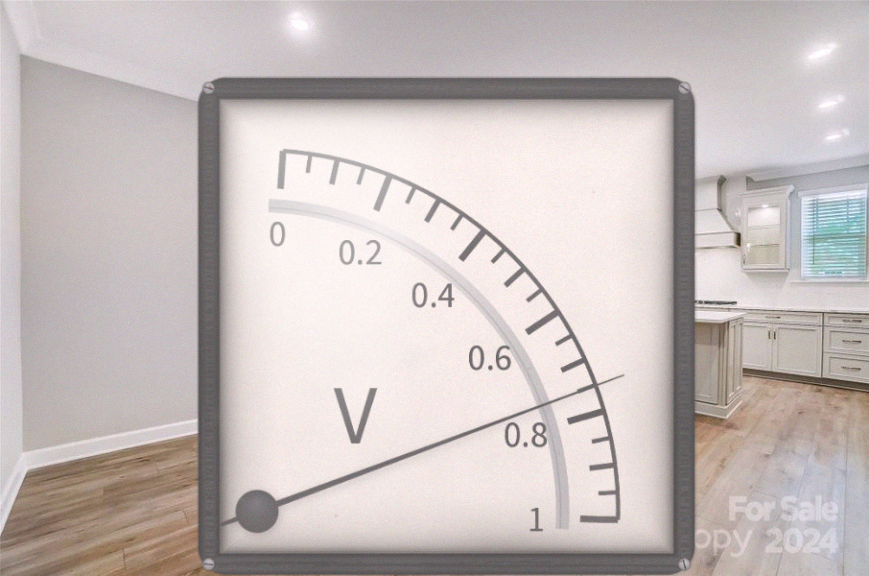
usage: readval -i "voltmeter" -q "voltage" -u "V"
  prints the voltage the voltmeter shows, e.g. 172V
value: 0.75V
